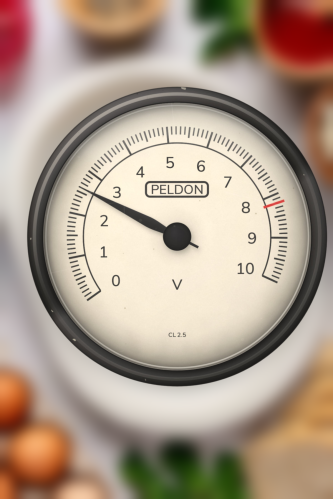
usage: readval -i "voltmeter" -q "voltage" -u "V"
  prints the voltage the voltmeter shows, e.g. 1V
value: 2.6V
